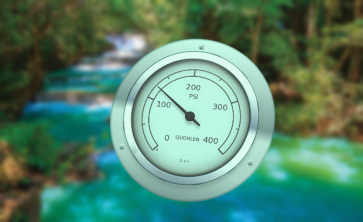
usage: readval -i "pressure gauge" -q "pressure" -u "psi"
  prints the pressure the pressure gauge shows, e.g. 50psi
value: 125psi
